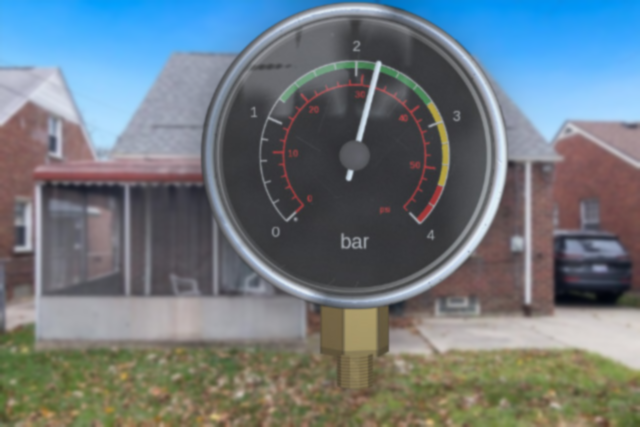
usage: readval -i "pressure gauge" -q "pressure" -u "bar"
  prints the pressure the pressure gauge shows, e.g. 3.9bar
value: 2.2bar
